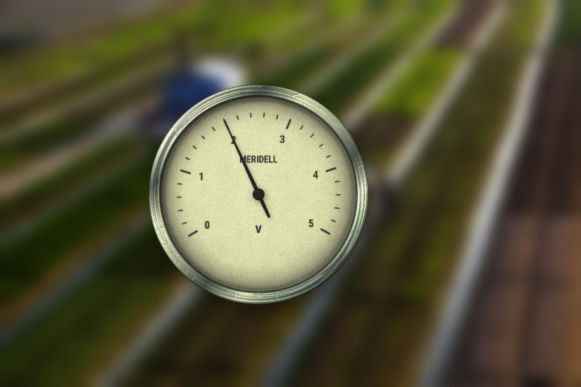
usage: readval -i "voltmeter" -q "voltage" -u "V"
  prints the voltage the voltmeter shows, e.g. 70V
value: 2V
